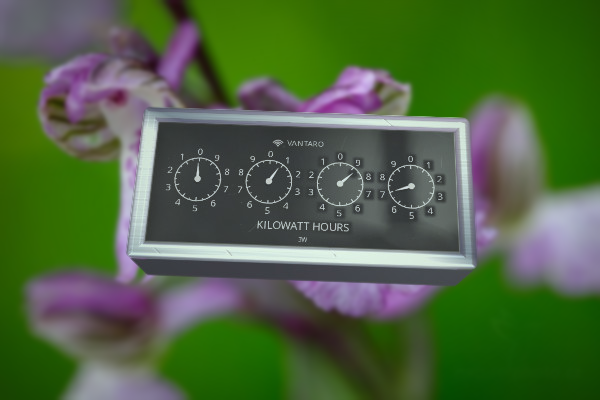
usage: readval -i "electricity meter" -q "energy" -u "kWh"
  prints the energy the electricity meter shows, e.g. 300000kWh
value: 87kWh
